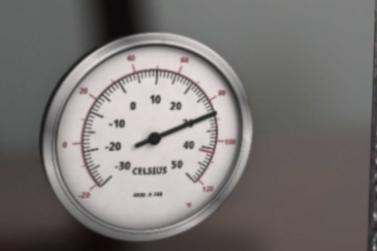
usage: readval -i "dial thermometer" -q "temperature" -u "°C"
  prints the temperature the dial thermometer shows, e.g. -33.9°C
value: 30°C
